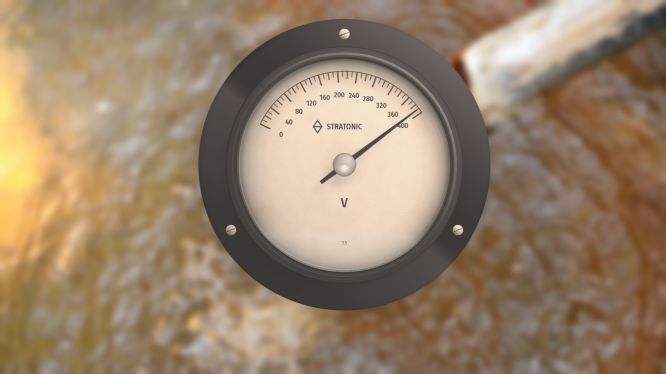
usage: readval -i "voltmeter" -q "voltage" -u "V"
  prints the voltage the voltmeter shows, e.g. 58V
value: 390V
